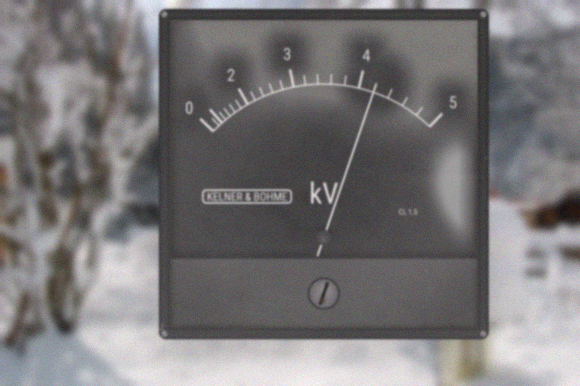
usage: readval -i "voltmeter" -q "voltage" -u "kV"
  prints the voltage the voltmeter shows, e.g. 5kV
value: 4.2kV
